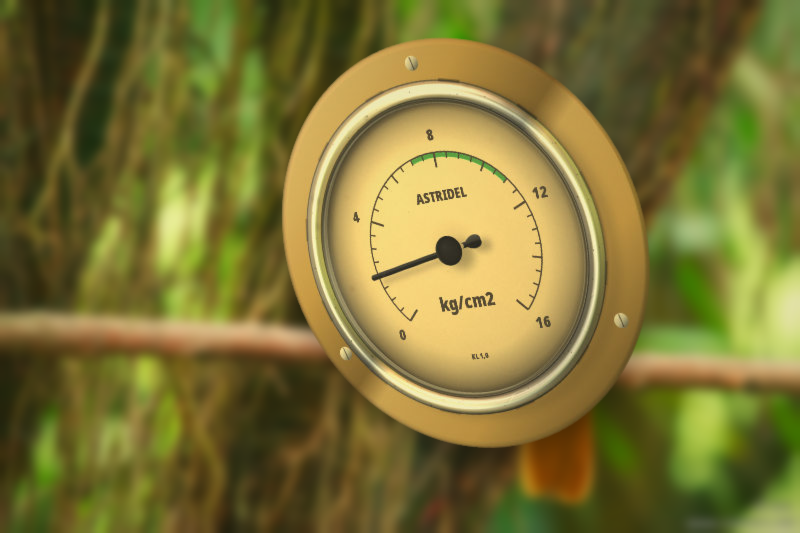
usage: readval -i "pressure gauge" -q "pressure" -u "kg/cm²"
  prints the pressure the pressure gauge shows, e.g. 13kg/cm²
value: 2kg/cm²
